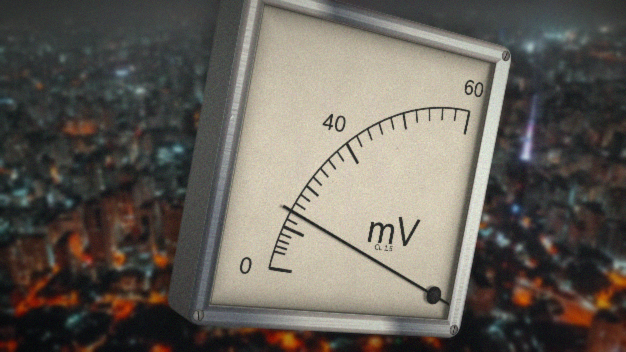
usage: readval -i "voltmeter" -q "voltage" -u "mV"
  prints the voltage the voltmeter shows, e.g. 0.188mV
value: 24mV
